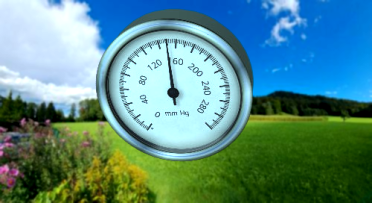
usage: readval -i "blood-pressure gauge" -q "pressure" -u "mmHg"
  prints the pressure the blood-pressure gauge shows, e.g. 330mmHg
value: 150mmHg
